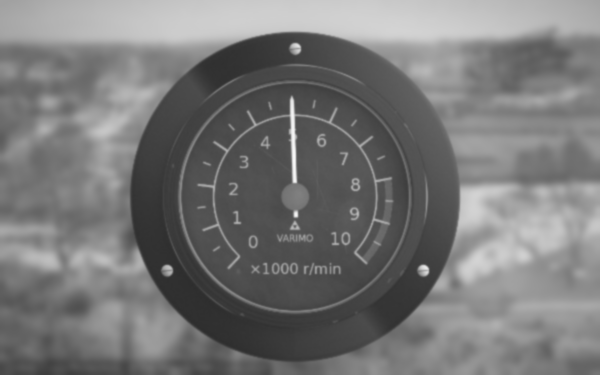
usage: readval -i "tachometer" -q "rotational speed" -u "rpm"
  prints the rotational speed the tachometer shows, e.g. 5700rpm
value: 5000rpm
